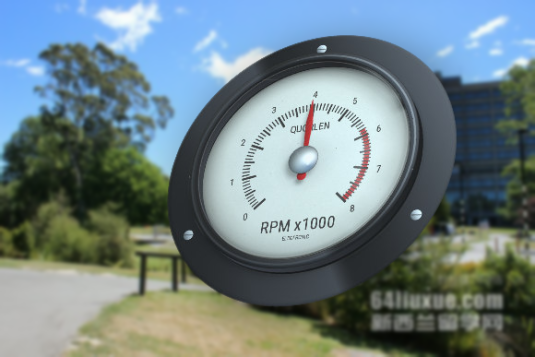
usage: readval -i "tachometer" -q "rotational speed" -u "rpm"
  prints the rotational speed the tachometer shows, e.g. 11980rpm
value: 4000rpm
